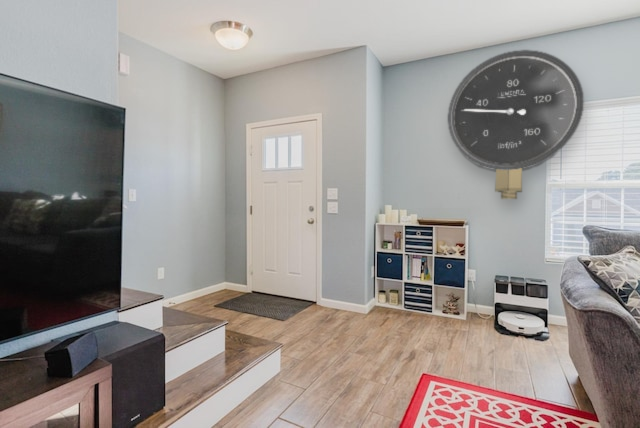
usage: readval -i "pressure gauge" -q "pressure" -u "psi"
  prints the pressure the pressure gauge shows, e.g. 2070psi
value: 30psi
